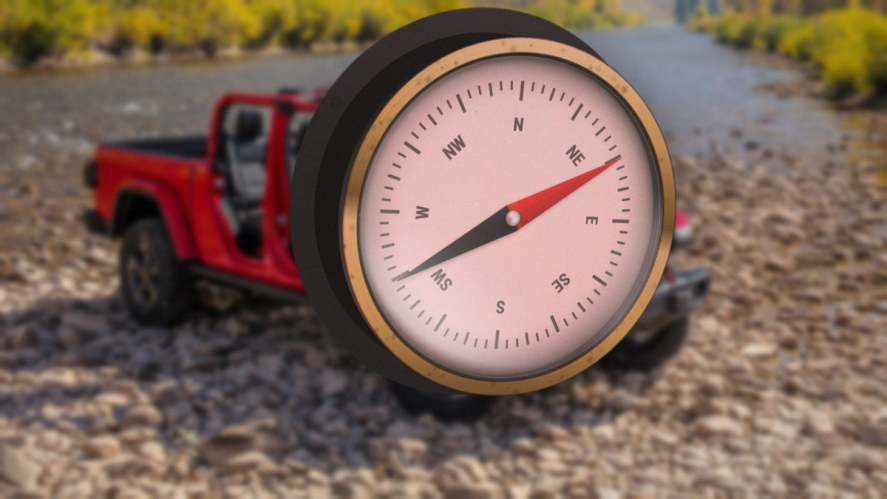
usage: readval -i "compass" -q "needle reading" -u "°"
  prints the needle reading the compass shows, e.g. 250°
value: 60°
